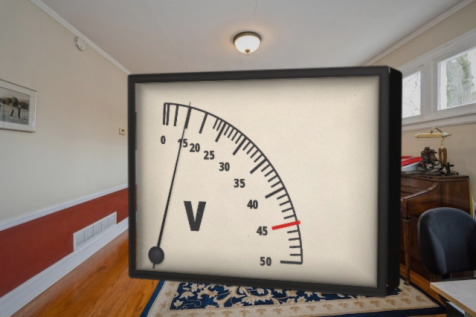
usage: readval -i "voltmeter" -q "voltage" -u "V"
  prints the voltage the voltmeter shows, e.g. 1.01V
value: 15V
